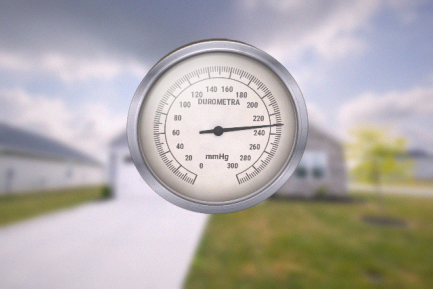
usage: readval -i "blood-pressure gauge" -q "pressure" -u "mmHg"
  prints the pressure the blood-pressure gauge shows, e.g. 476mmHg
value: 230mmHg
